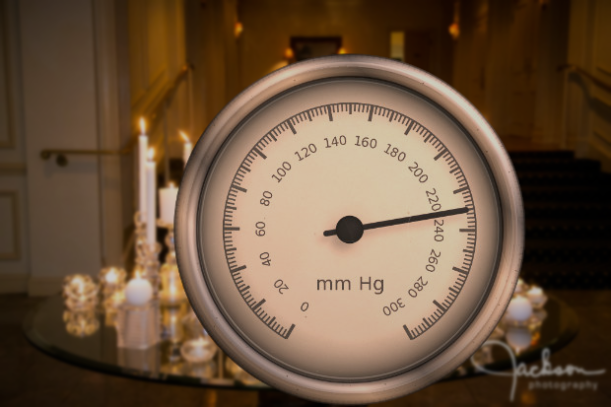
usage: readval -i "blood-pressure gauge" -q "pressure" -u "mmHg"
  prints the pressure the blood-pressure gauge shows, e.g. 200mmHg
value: 230mmHg
